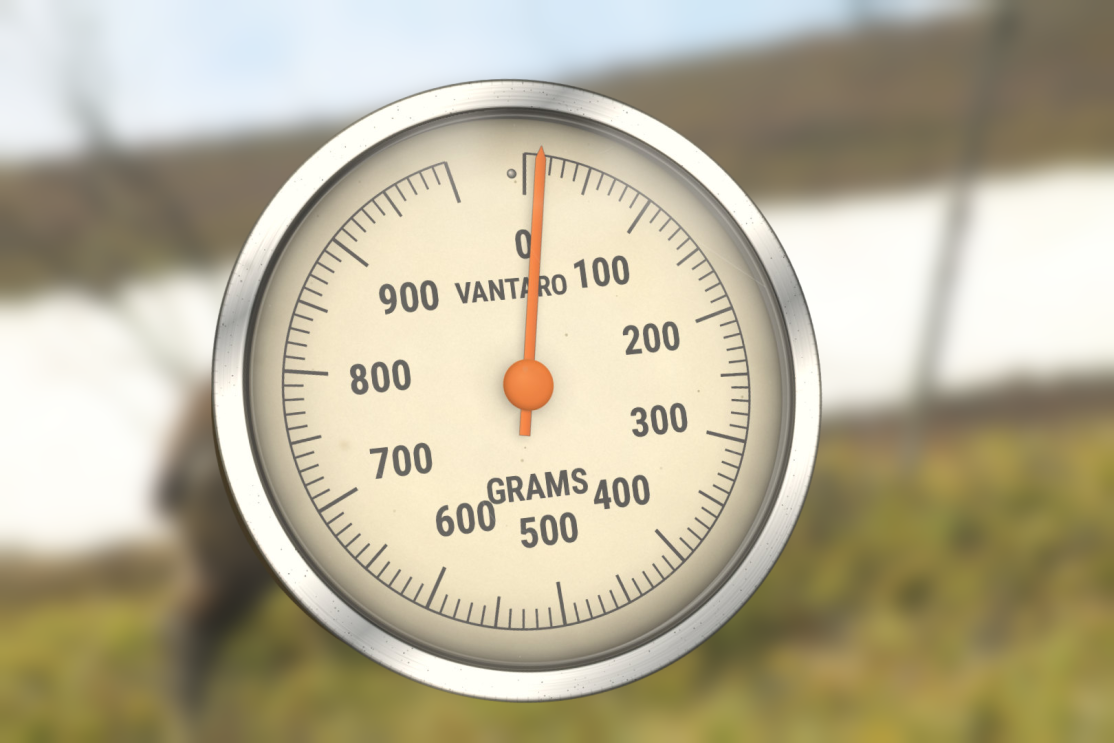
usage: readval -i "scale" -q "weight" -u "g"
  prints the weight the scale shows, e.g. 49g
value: 10g
